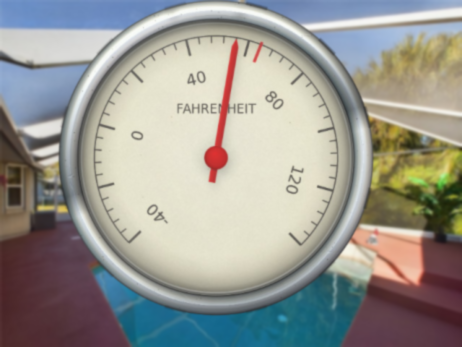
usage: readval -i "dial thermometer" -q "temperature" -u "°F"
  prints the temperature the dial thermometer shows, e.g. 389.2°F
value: 56°F
